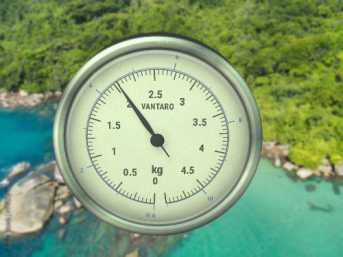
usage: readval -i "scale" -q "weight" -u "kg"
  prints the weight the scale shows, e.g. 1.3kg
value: 2.05kg
